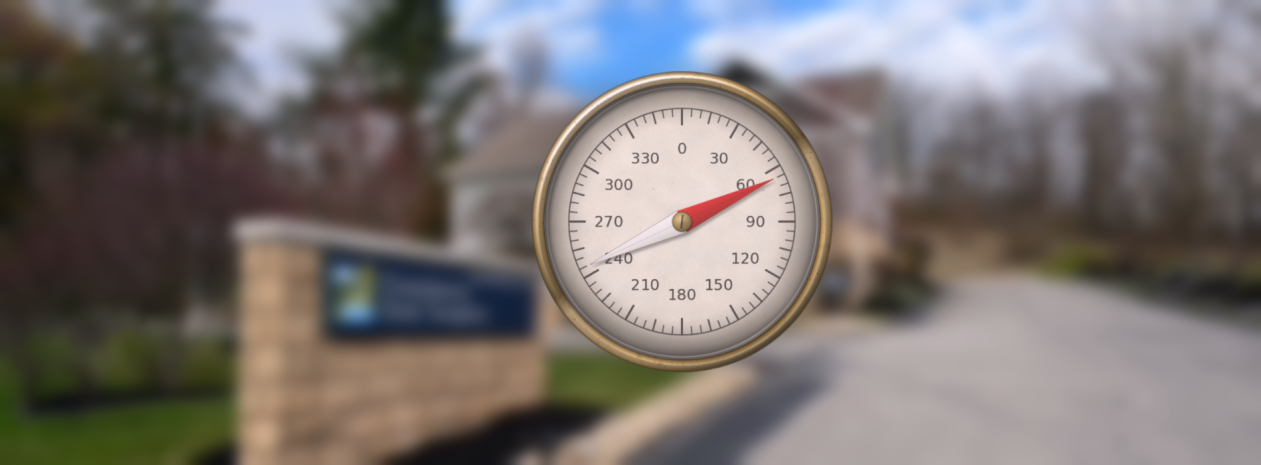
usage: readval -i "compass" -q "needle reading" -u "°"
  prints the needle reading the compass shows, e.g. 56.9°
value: 65°
